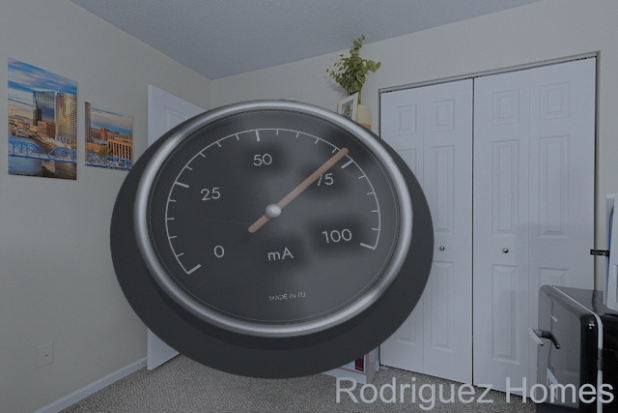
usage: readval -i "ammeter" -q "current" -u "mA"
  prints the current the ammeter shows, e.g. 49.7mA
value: 72.5mA
